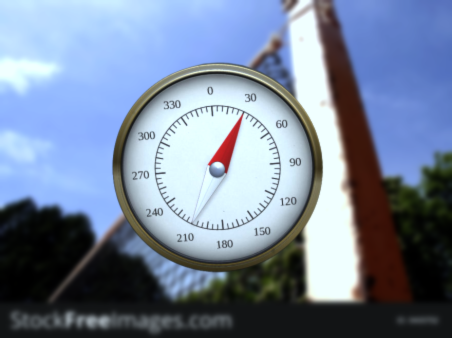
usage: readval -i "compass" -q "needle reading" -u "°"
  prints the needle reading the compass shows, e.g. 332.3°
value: 30°
